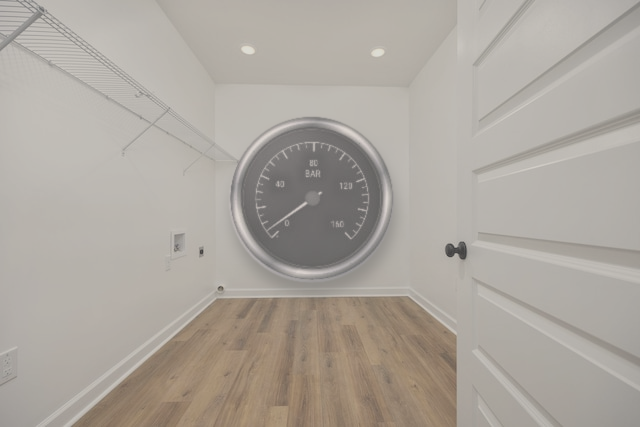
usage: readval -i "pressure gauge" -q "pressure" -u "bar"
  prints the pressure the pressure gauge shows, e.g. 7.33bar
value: 5bar
